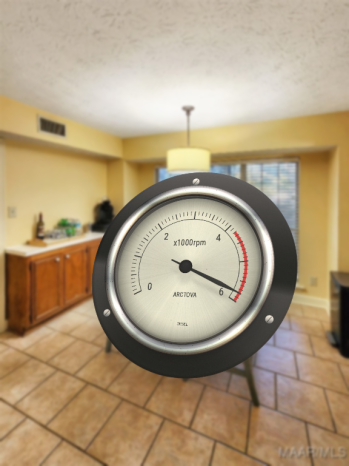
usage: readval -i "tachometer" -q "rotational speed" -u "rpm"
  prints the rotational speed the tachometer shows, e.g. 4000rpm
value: 5800rpm
